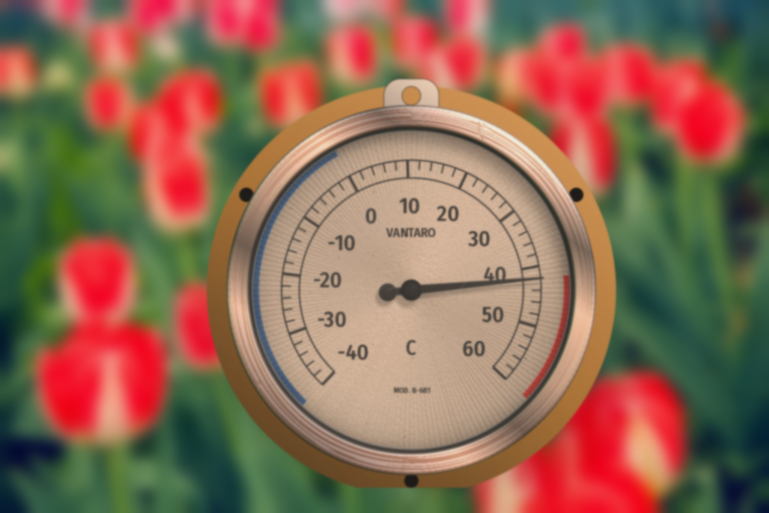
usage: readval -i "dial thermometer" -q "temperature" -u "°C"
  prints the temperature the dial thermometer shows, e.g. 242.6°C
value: 42°C
